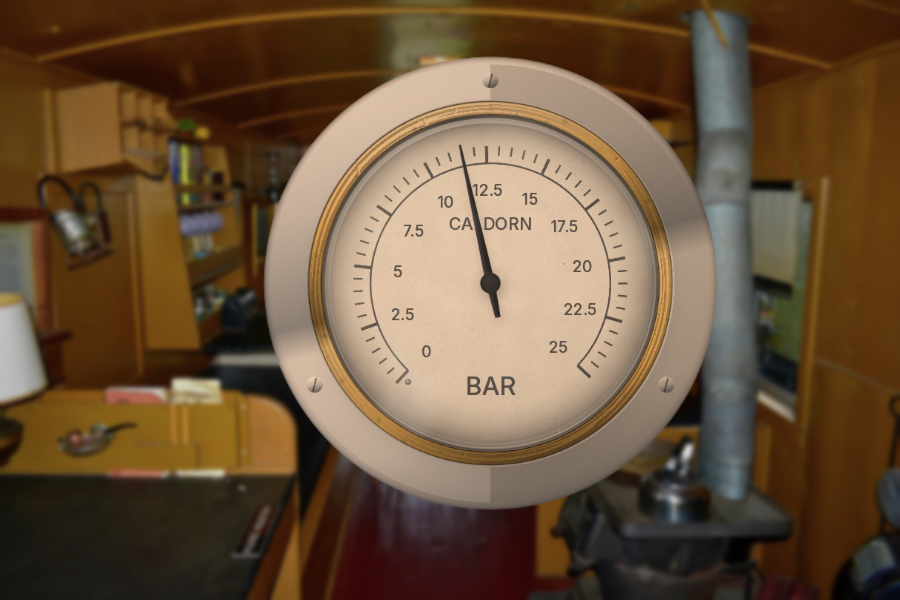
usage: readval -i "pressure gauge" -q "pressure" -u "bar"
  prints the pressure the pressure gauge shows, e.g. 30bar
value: 11.5bar
